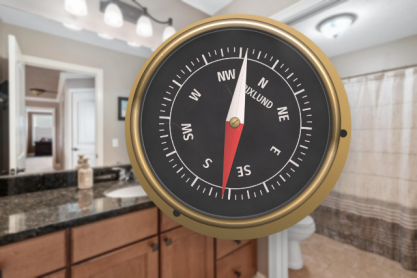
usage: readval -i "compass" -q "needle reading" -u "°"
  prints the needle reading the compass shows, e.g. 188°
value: 155°
